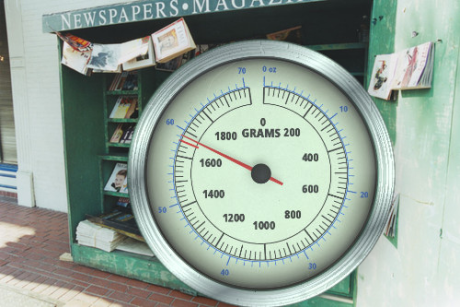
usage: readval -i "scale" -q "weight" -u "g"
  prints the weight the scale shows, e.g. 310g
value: 1680g
